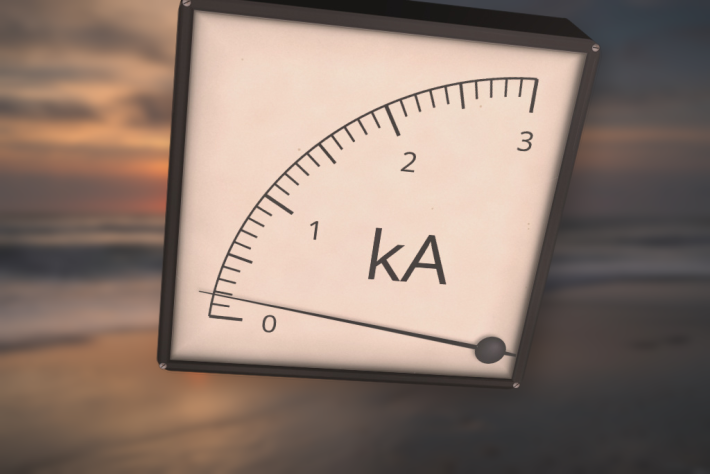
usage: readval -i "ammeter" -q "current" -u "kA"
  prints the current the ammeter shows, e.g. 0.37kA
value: 0.2kA
